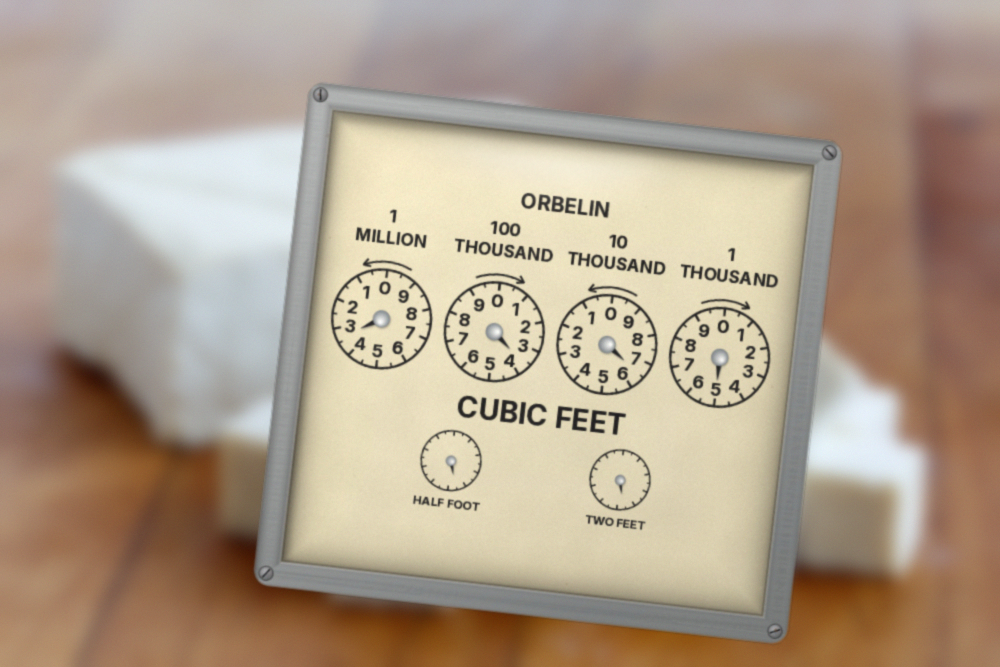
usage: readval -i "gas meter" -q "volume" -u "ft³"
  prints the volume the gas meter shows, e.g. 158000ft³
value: 336500ft³
